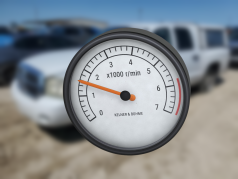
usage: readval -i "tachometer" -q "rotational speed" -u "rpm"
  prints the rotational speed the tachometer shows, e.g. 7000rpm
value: 1600rpm
